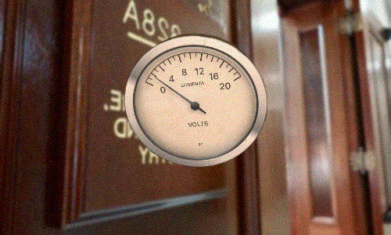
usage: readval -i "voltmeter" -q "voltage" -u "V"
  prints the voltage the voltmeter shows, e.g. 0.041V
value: 2V
